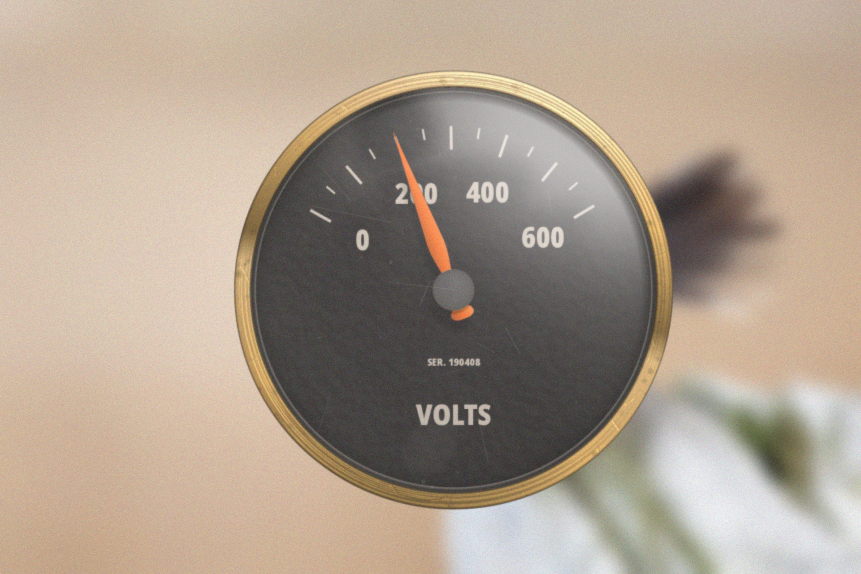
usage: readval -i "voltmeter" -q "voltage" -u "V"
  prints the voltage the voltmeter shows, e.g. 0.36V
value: 200V
